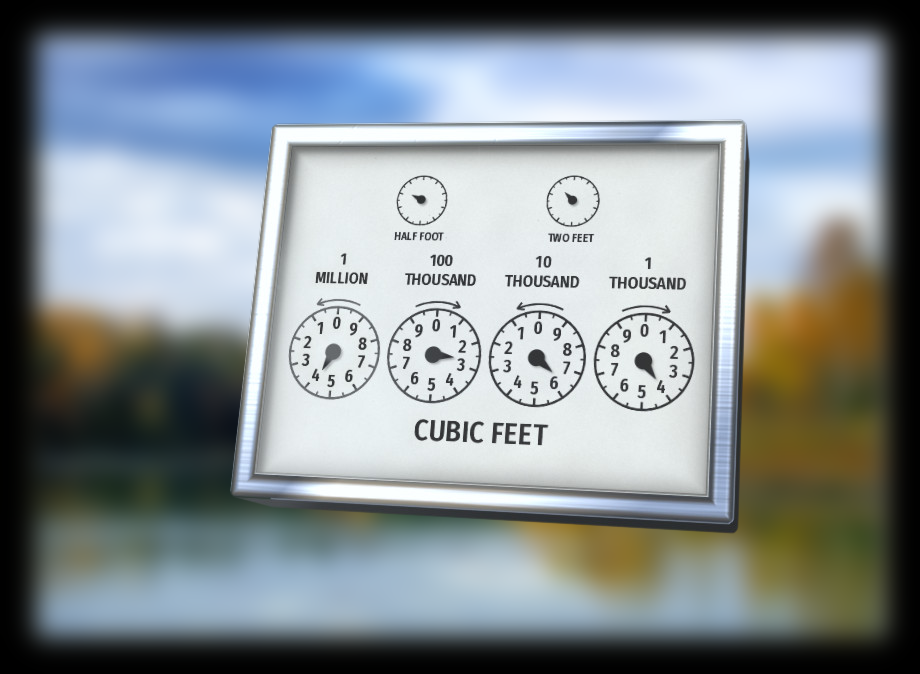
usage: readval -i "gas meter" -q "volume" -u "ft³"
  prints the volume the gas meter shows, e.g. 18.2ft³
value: 426400ft³
